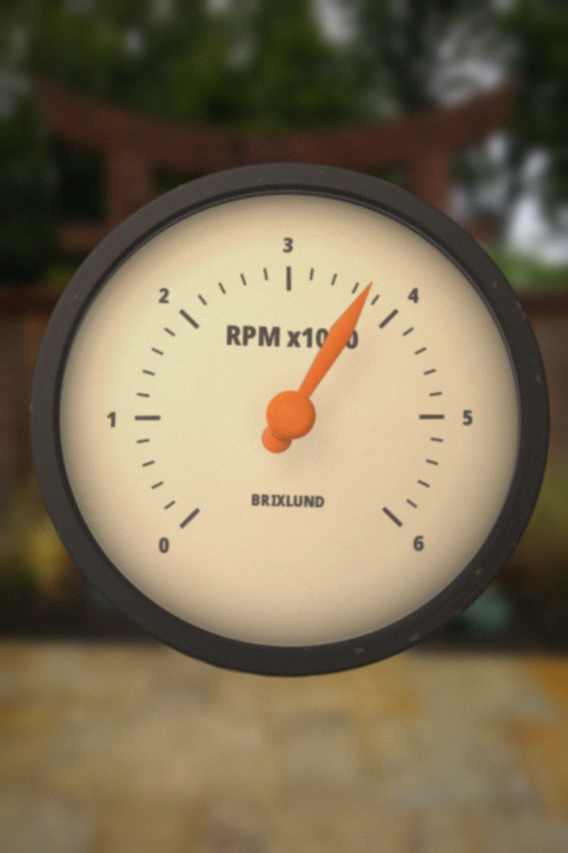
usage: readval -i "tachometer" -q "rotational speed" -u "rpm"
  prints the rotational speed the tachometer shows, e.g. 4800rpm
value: 3700rpm
